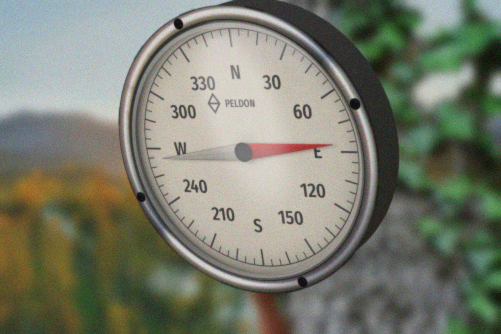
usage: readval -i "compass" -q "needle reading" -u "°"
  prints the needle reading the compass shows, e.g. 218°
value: 85°
